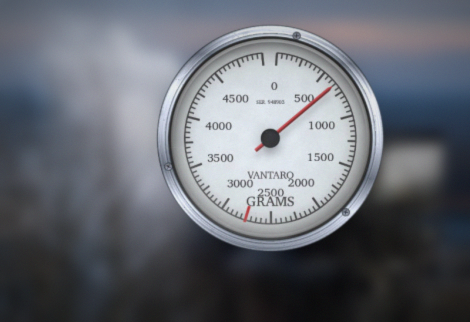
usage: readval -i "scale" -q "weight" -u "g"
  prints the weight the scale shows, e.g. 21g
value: 650g
